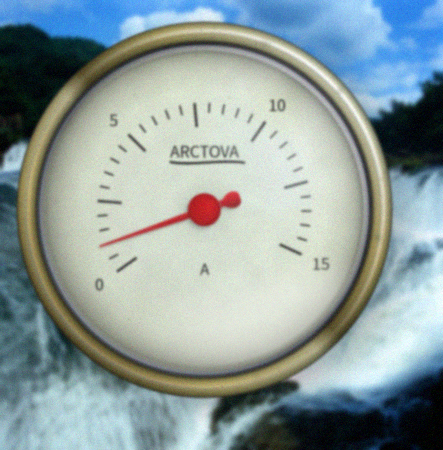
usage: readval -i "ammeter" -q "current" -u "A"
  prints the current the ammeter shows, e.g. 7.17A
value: 1A
